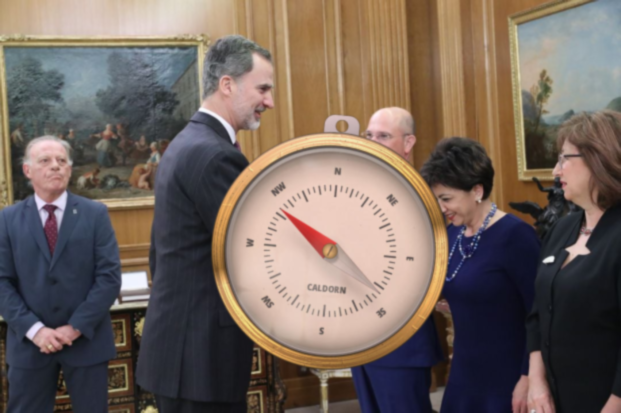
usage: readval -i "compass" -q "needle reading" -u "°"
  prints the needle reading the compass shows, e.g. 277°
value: 305°
